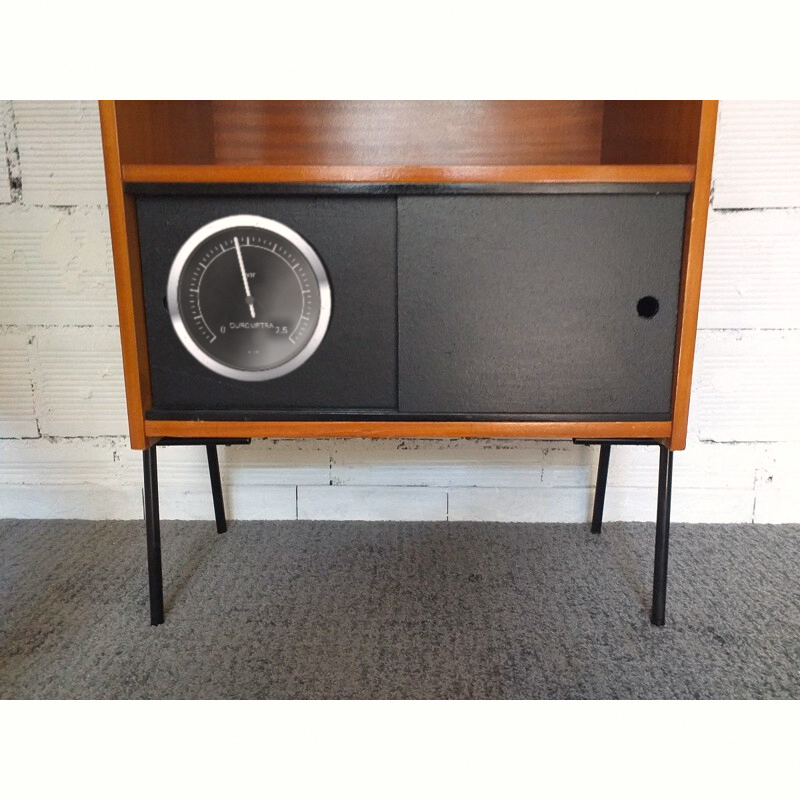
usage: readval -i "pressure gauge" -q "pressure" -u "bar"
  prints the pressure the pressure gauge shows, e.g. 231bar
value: 1.15bar
